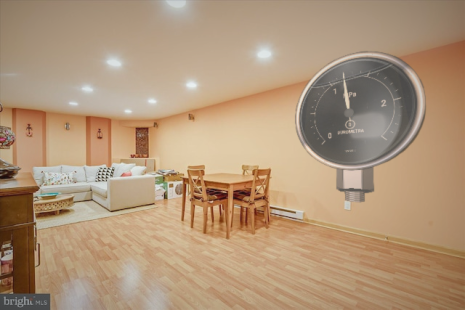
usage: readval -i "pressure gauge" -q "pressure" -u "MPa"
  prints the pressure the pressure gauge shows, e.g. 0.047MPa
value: 1.2MPa
